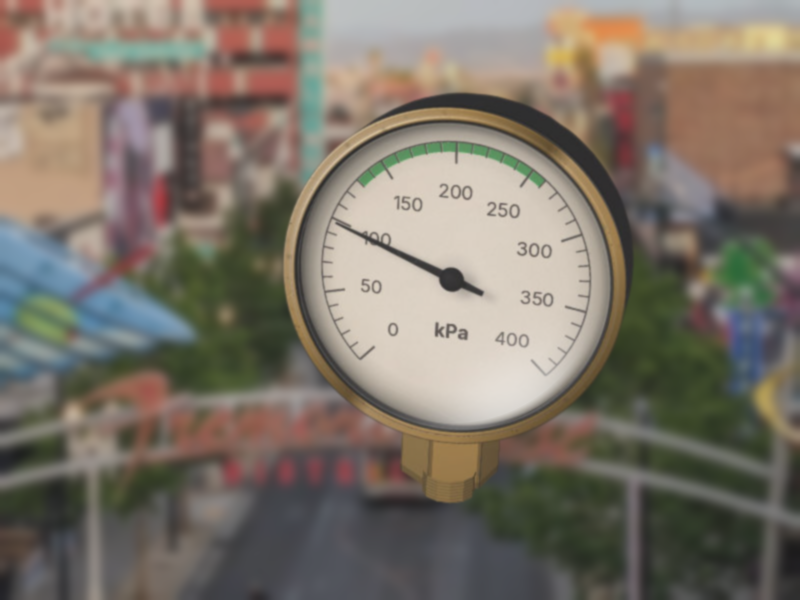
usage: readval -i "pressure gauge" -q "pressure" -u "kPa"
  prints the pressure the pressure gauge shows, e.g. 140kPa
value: 100kPa
